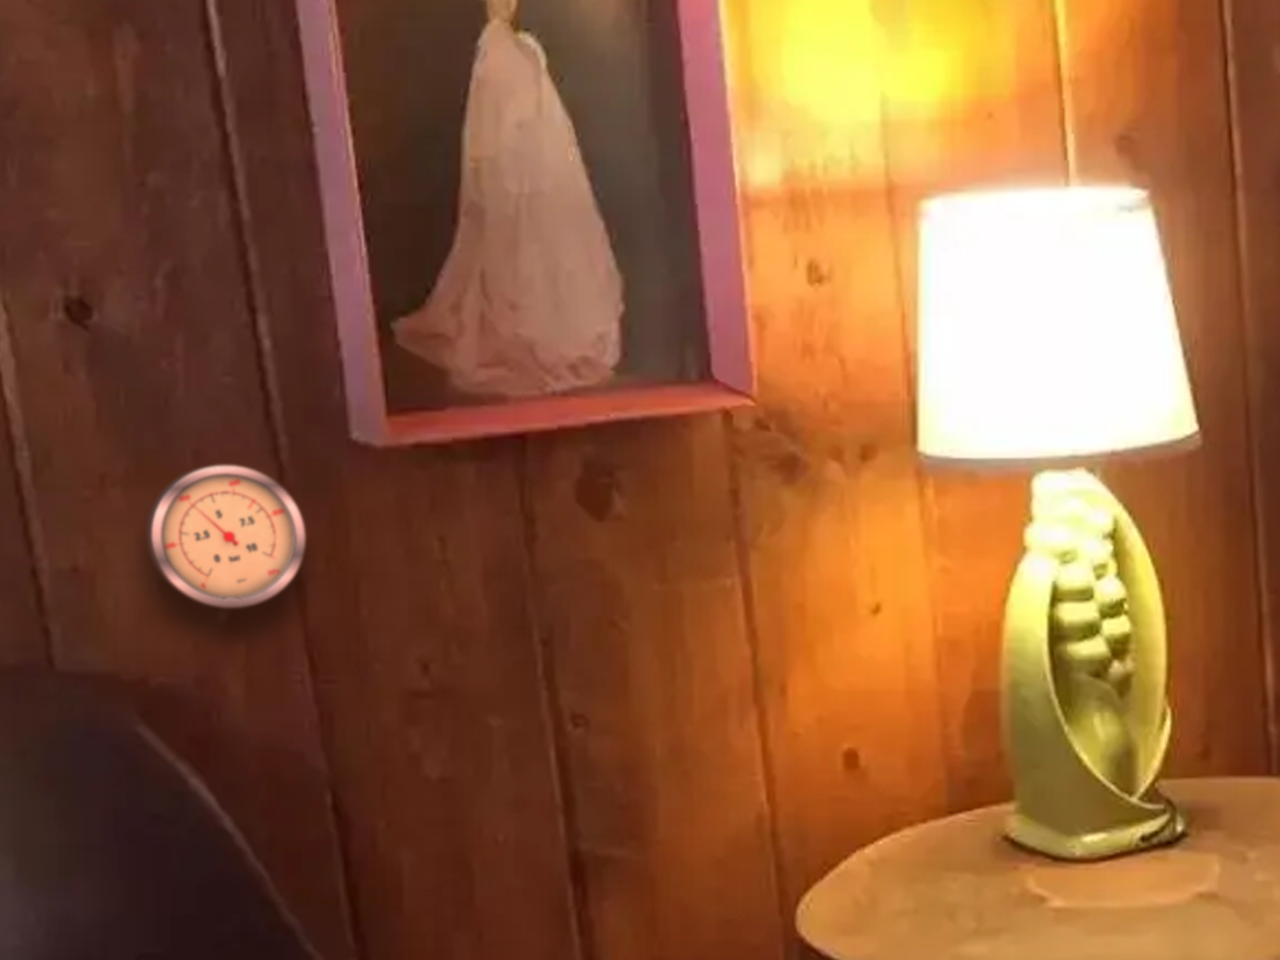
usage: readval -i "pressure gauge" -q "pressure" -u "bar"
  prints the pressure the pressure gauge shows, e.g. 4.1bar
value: 4bar
